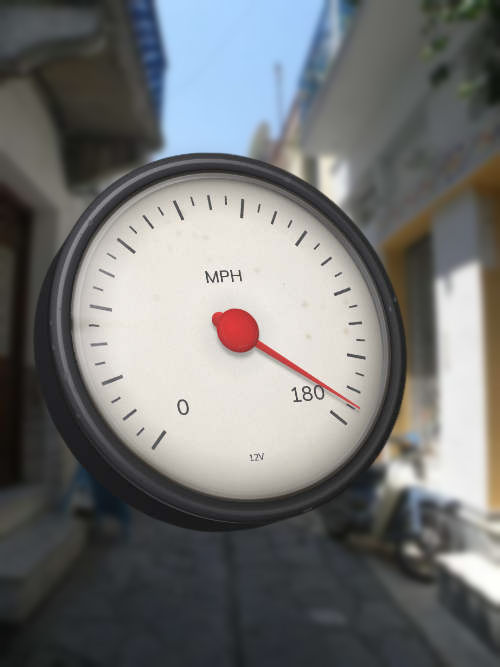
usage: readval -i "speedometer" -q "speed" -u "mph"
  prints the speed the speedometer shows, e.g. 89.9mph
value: 175mph
